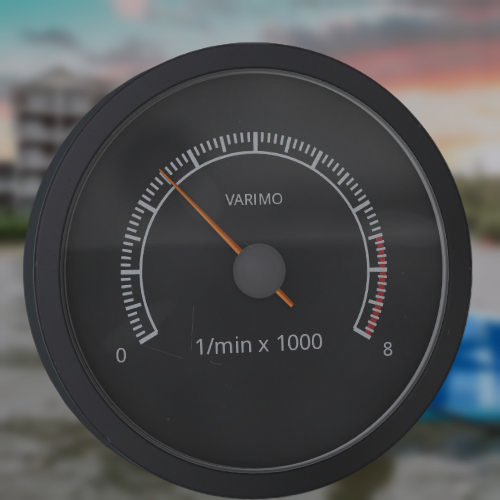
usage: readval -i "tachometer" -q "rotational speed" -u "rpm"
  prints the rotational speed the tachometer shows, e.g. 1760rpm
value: 2500rpm
